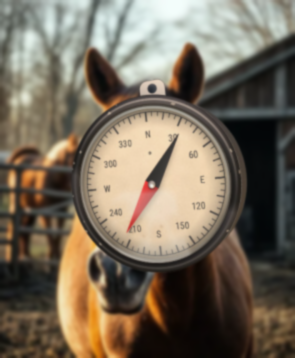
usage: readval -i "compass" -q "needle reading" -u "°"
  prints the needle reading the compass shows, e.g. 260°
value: 215°
